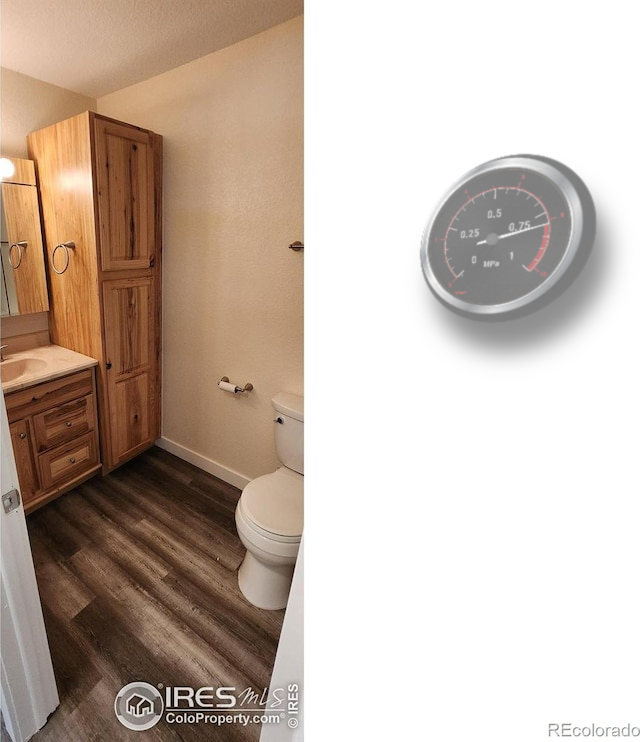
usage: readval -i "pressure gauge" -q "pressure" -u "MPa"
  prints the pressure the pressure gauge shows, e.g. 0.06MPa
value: 0.8MPa
